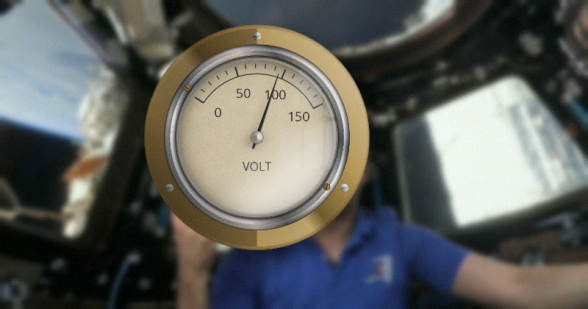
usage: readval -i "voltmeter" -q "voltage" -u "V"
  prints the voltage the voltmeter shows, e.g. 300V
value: 95V
